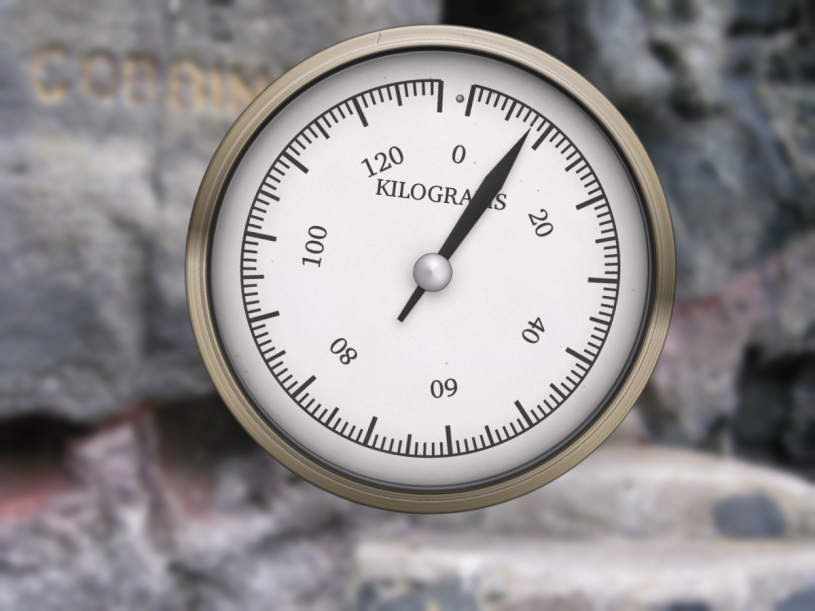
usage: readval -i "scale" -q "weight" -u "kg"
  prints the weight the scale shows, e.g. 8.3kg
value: 8kg
